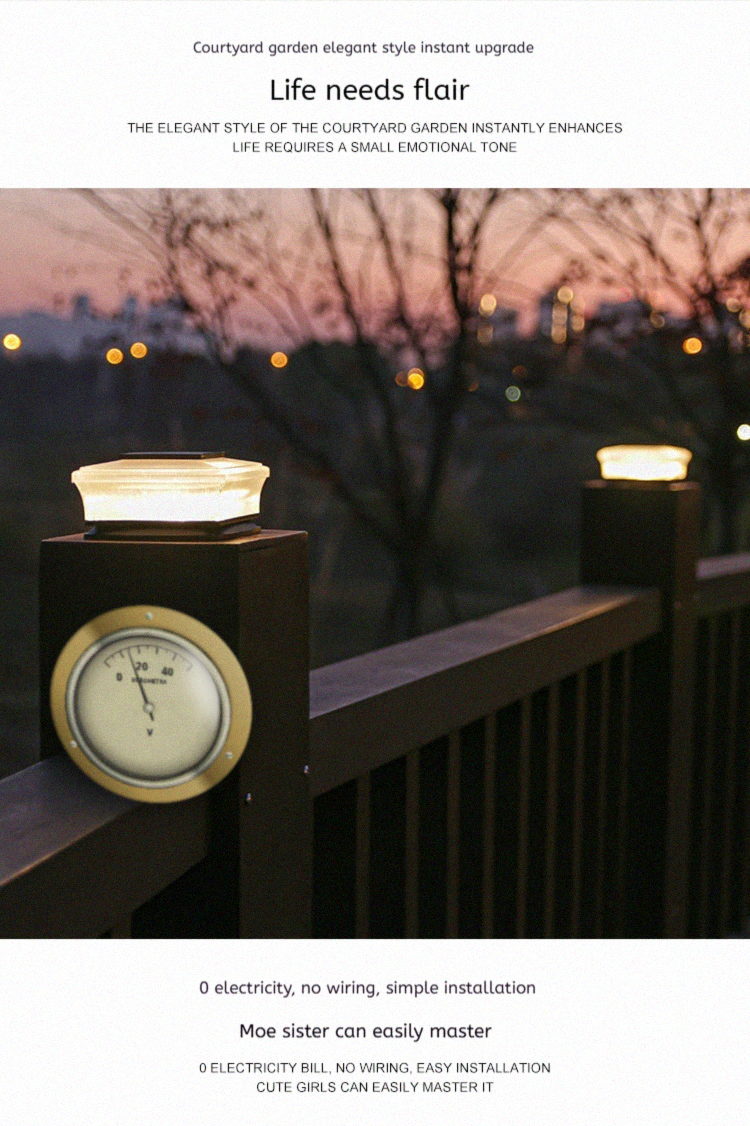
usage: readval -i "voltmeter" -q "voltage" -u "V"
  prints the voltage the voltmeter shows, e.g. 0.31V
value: 15V
